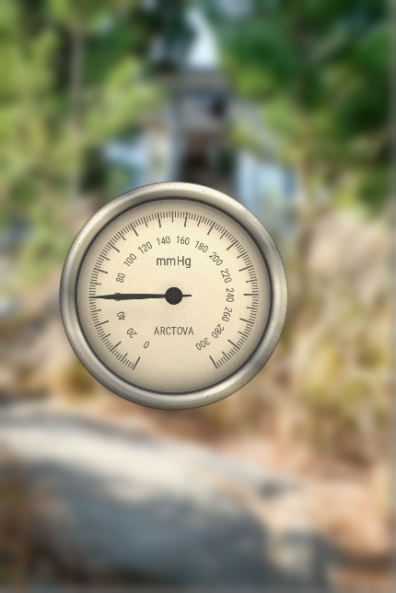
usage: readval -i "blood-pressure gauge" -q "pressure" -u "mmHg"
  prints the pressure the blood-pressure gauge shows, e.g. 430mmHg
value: 60mmHg
